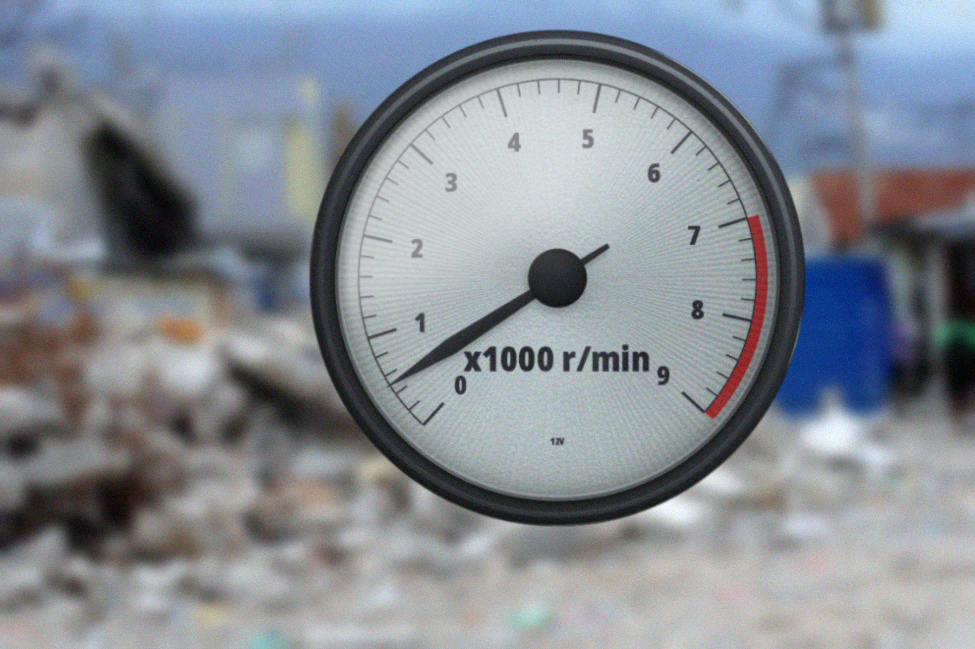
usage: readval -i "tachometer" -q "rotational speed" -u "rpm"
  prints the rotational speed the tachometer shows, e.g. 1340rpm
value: 500rpm
